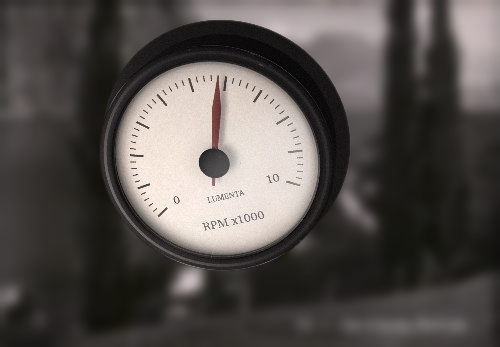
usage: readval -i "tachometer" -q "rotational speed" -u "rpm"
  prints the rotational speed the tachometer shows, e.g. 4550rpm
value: 5800rpm
